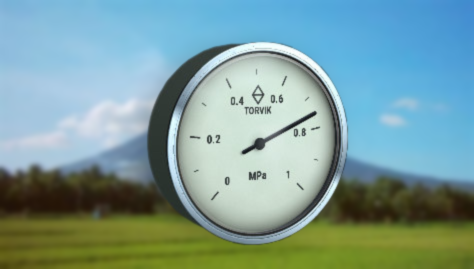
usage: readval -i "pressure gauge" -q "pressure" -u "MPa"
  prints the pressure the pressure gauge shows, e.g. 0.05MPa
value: 0.75MPa
